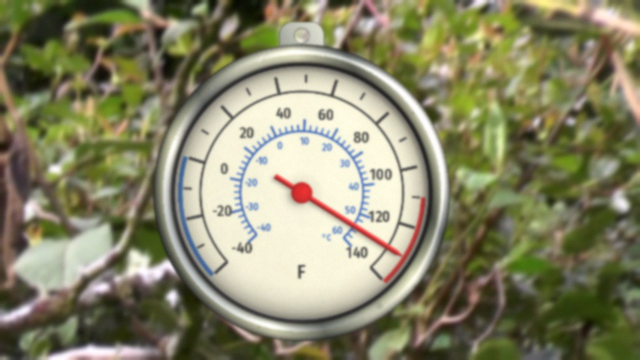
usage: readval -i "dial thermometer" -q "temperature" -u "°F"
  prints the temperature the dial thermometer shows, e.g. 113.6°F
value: 130°F
